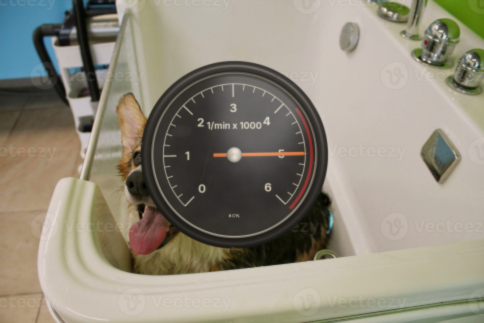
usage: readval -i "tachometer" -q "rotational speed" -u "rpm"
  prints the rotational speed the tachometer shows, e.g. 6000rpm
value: 5000rpm
